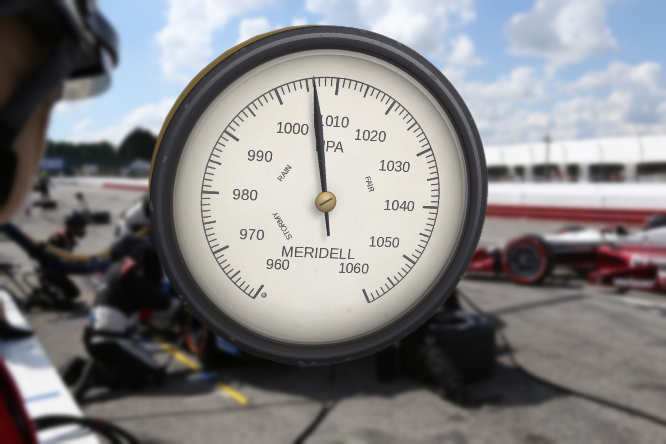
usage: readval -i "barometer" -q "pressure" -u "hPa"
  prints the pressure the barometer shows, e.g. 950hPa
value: 1006hPa
